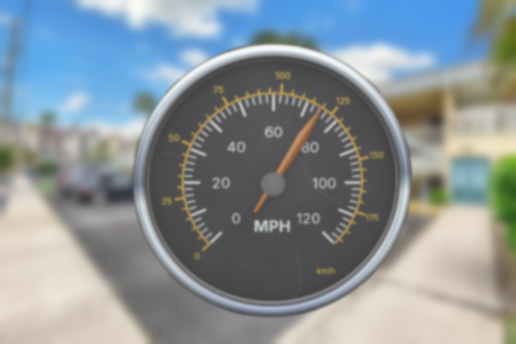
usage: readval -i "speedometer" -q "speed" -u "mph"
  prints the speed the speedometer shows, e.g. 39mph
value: 74mph
